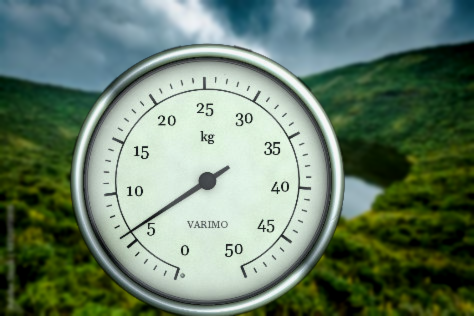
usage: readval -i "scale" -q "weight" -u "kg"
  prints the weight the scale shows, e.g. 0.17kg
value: 6kg
